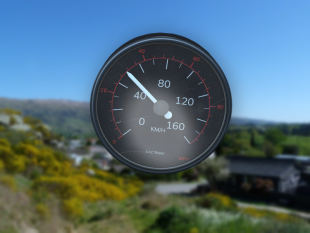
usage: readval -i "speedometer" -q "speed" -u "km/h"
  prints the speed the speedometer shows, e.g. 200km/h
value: 50km/h
